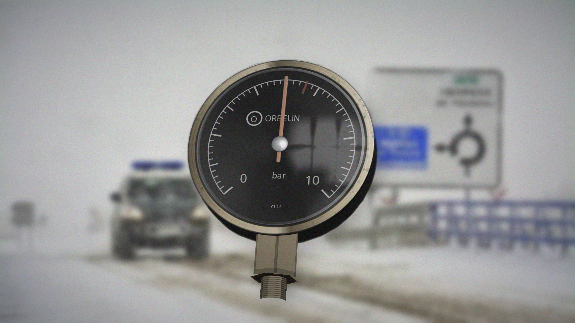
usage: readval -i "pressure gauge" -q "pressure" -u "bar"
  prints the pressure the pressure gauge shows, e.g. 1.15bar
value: 5bar
